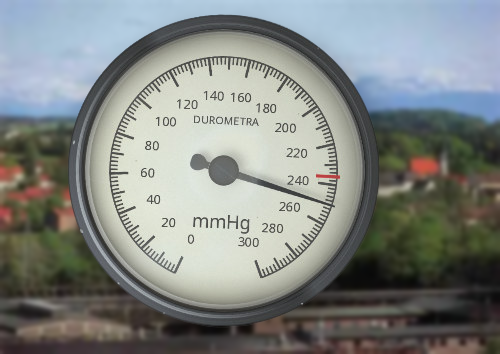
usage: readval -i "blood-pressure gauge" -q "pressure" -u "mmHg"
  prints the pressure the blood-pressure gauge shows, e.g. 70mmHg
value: 250mmHg
